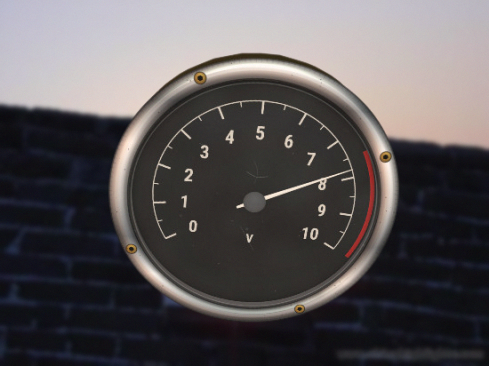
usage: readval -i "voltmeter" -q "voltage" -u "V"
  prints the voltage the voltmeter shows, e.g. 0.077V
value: 7.75V
